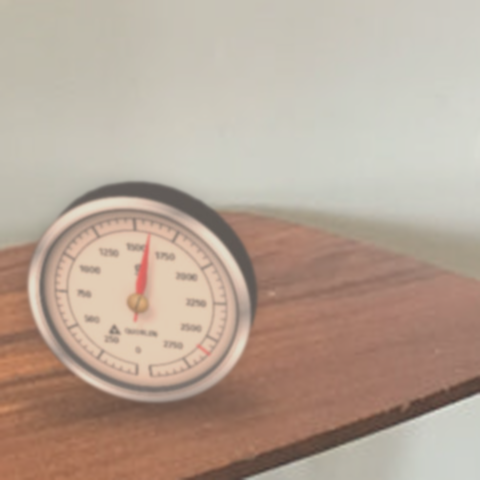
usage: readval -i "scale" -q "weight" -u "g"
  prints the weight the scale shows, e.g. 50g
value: 1600g
